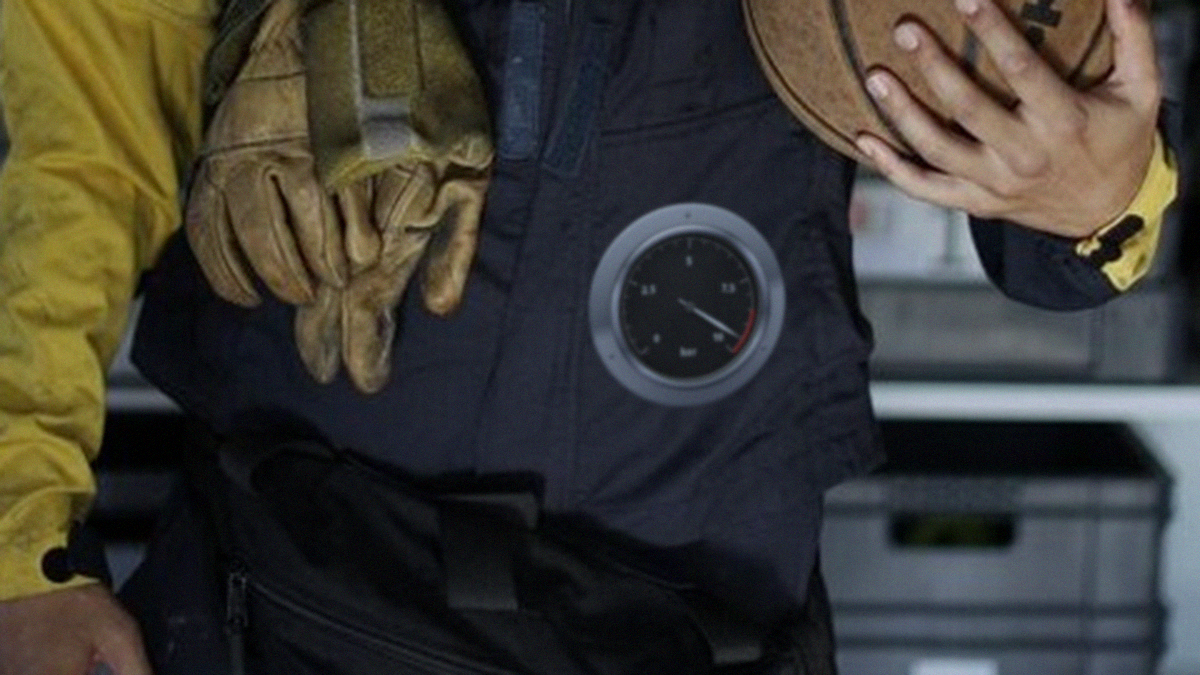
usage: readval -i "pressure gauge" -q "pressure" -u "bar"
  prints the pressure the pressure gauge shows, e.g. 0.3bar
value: 9.5bar
